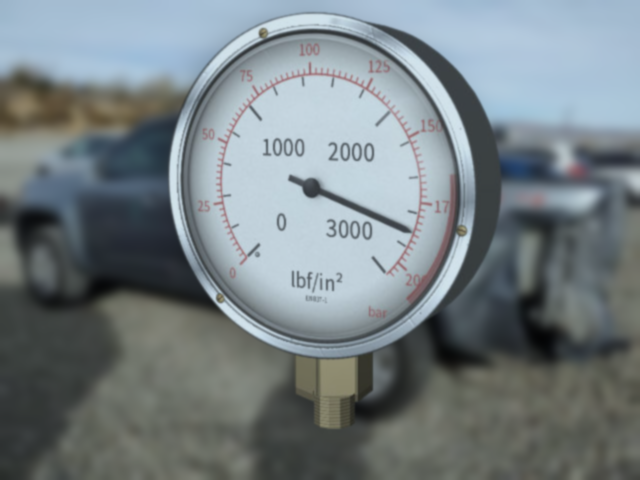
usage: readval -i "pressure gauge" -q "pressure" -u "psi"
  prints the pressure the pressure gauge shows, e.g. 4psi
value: 2700psi
